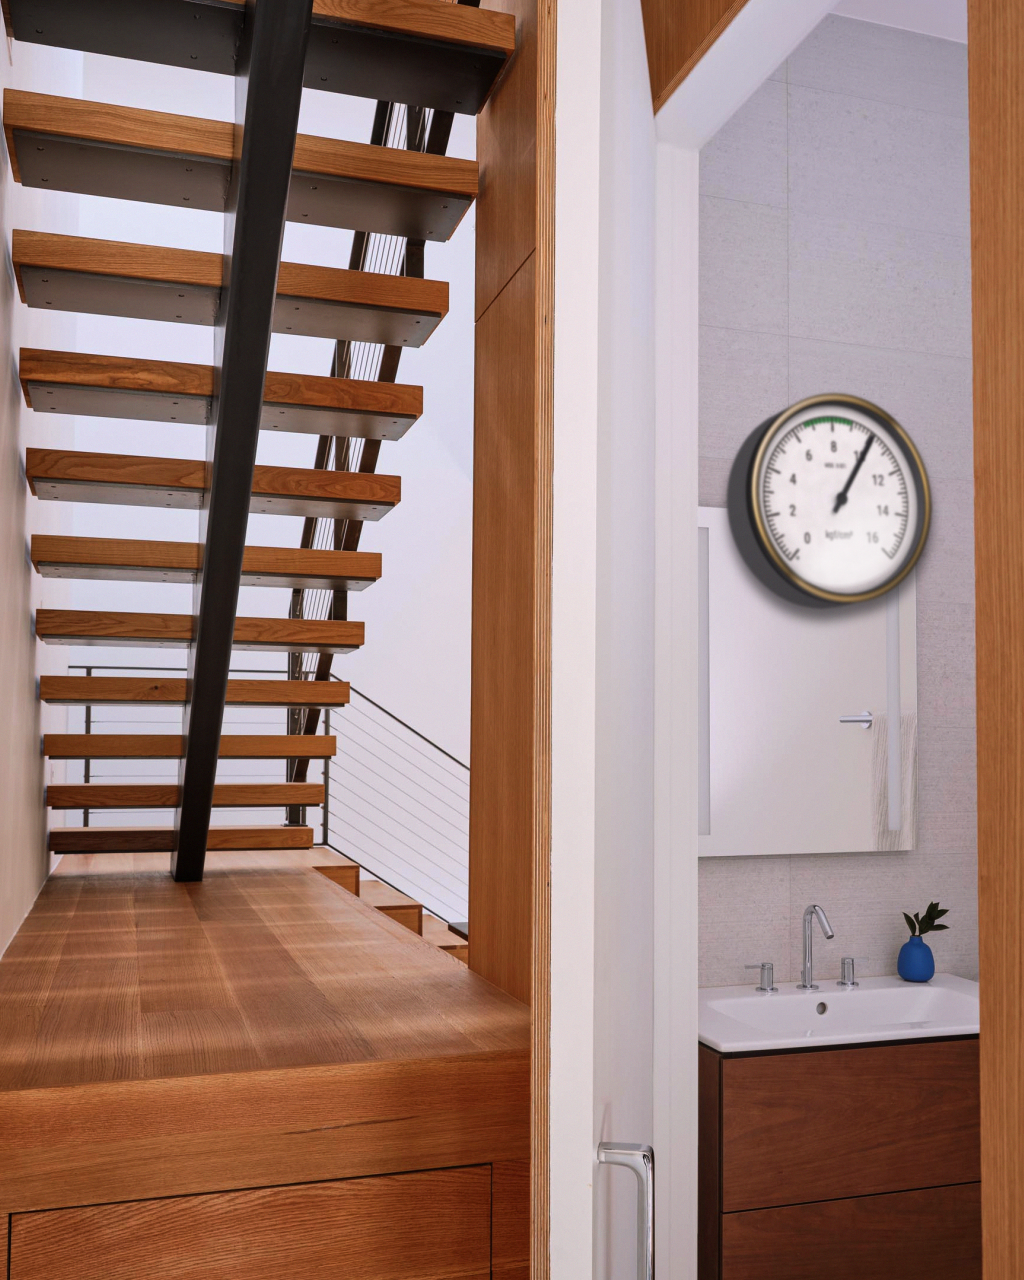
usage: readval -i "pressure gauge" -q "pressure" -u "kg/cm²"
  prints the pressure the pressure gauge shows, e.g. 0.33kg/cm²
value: 10kg/cm²
